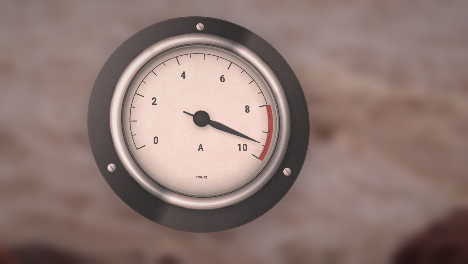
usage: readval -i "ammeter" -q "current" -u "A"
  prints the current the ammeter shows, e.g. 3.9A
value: 9.5A
